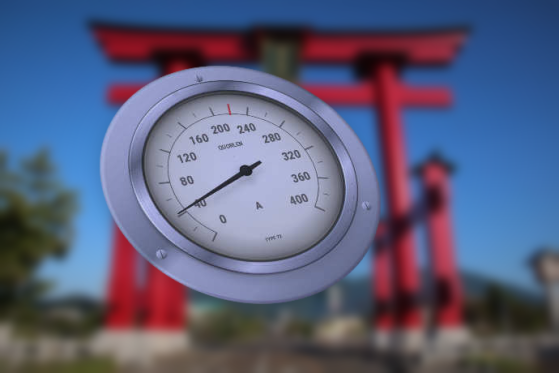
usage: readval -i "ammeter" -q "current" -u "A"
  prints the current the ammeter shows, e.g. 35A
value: 40A
